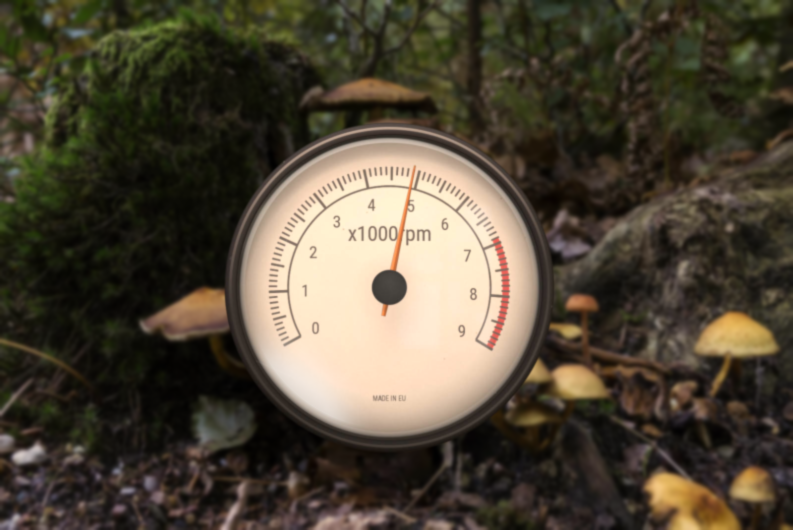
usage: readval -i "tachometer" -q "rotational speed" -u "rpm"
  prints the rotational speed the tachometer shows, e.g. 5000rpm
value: 4900rpm
